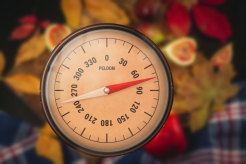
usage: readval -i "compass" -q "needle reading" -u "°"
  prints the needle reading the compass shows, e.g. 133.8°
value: 75°
